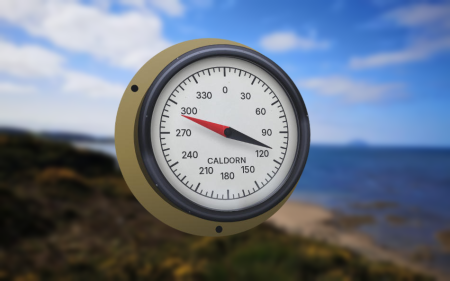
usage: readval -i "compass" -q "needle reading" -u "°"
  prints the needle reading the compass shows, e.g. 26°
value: 290°
